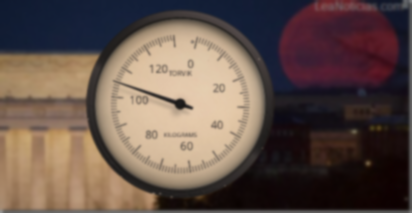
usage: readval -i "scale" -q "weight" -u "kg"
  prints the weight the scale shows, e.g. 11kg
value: 105kg
